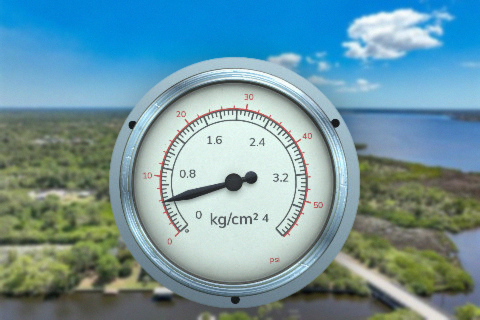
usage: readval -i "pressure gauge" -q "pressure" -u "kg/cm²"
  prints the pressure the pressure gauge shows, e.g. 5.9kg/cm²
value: 0.4kg/cm²
